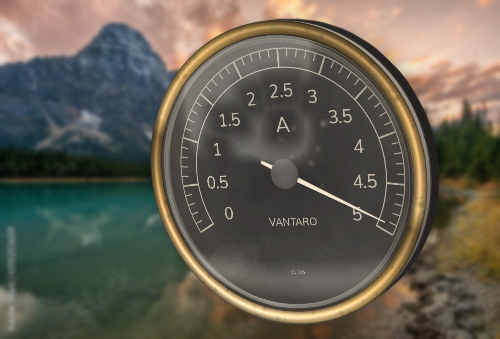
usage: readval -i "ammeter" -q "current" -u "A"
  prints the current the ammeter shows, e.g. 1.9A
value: 4.9A
